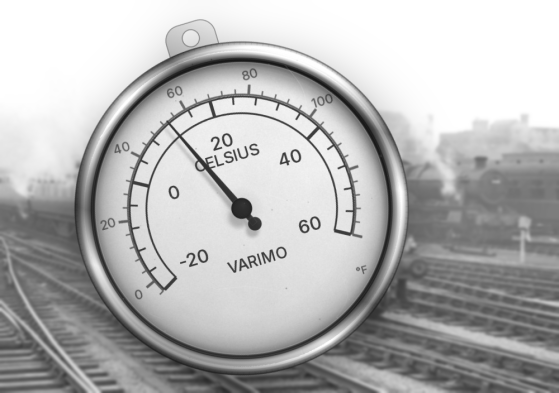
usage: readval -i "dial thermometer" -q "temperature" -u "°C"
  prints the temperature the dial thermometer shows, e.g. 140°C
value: 12°C
